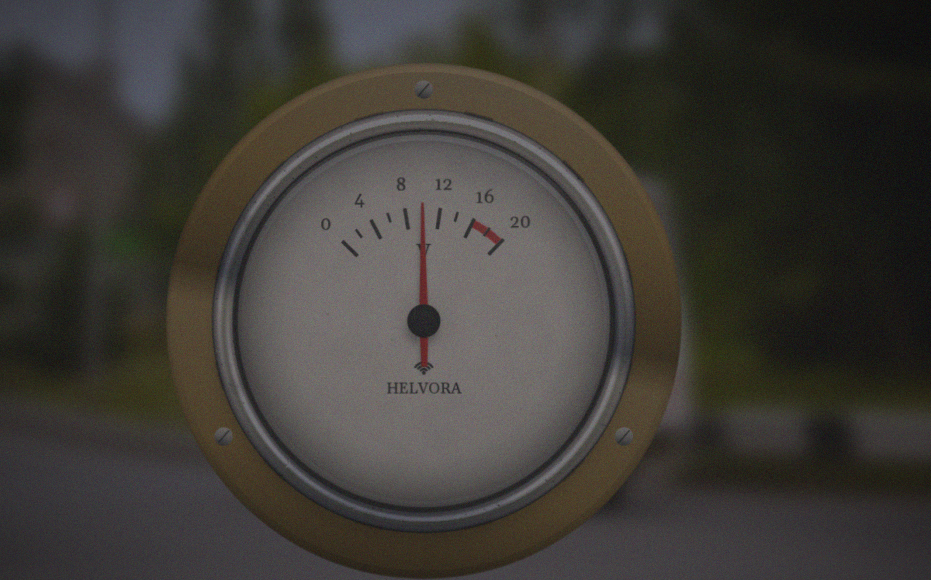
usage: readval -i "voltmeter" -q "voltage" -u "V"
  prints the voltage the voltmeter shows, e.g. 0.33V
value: 10V
